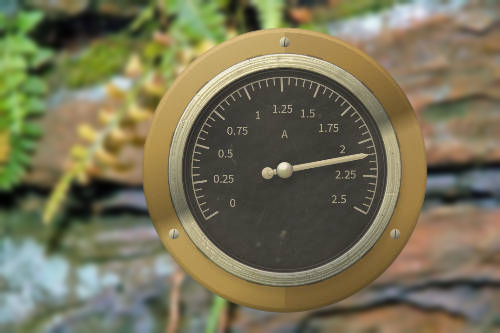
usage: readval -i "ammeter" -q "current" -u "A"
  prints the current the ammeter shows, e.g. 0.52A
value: 2.1A
